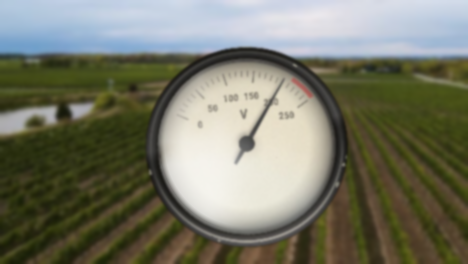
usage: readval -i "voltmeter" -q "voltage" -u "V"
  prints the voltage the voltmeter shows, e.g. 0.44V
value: 200V
